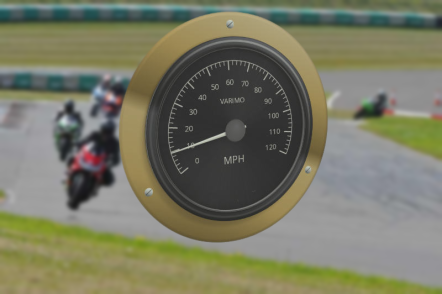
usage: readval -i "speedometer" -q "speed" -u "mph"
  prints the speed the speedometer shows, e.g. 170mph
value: 10mph
